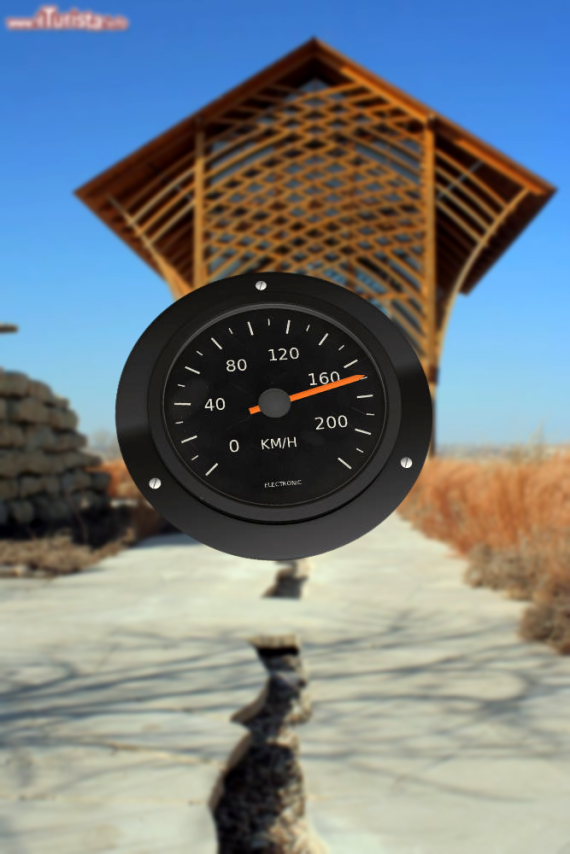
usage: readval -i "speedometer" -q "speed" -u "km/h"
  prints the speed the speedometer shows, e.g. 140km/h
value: 170km/h
